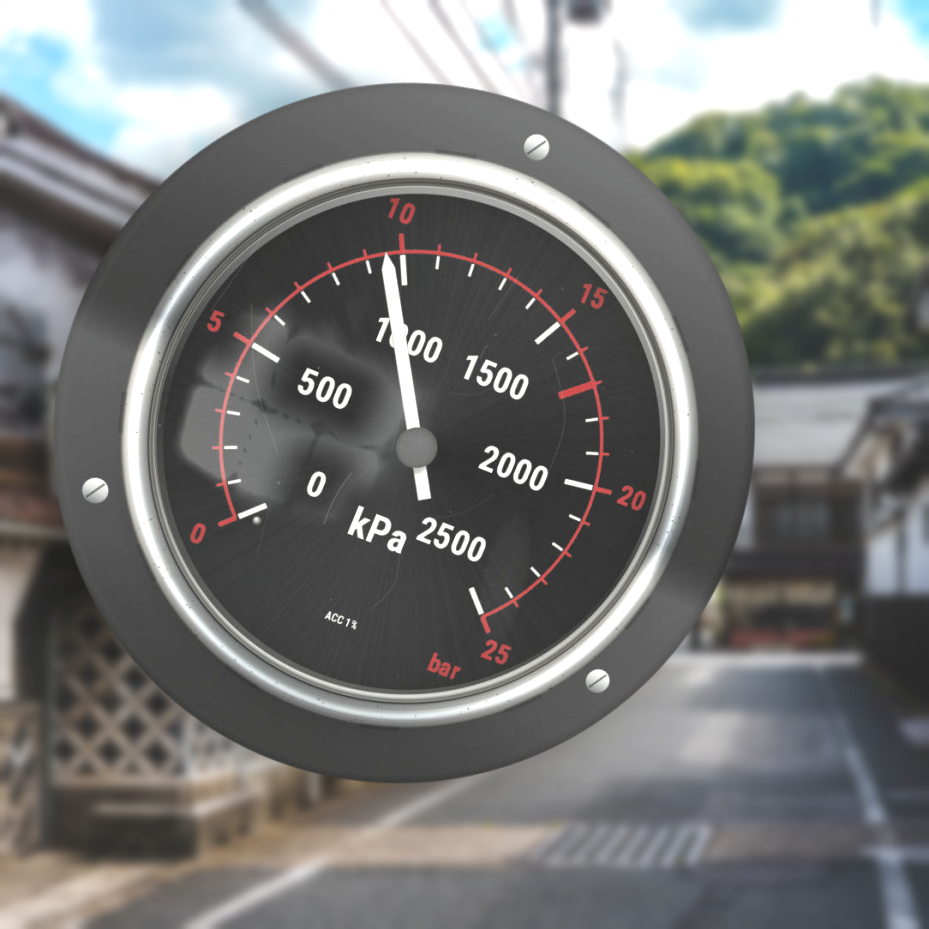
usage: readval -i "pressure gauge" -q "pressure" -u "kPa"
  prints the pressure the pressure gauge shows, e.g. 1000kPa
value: 950kPa
